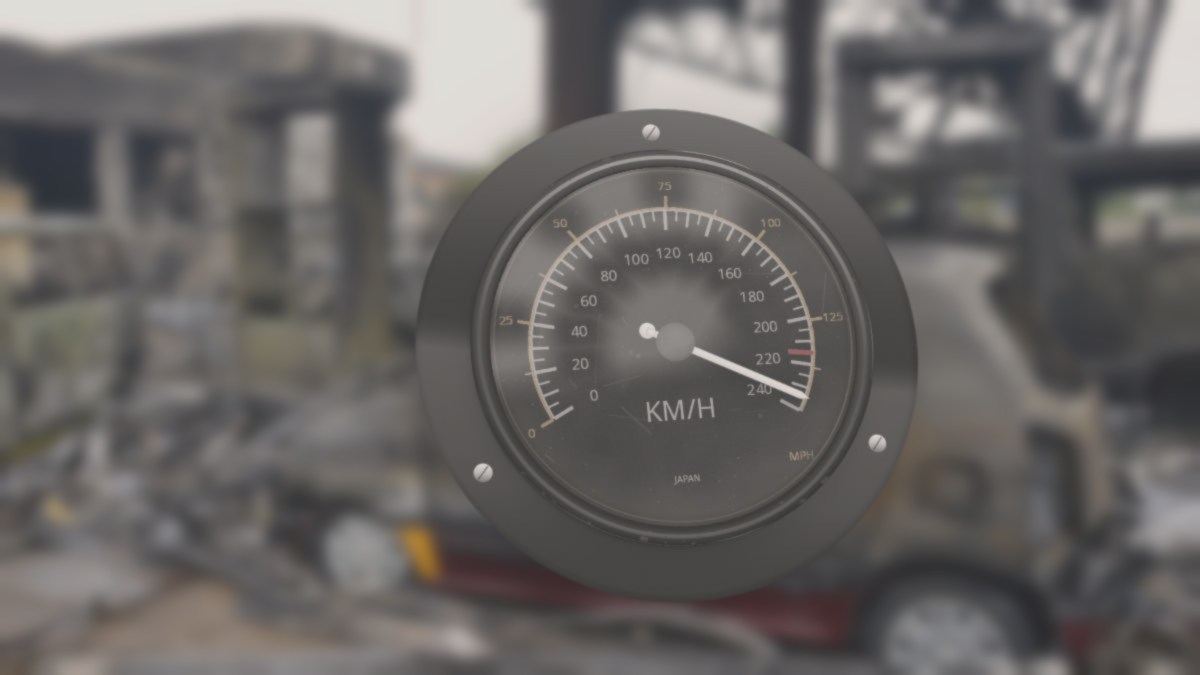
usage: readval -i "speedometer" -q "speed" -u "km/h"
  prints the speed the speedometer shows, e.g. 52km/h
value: 235km/h
